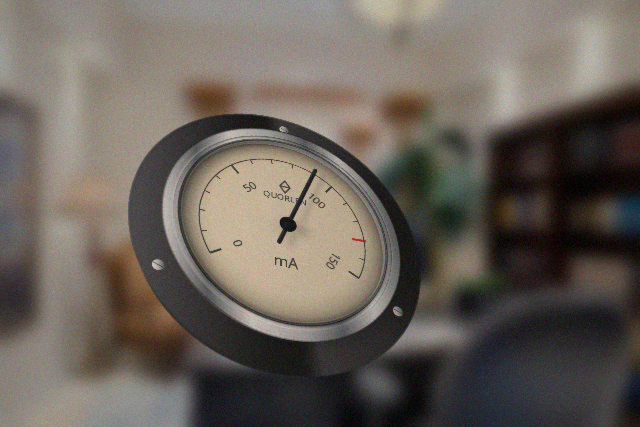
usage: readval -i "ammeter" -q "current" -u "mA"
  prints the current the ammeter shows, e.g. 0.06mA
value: 90mA
